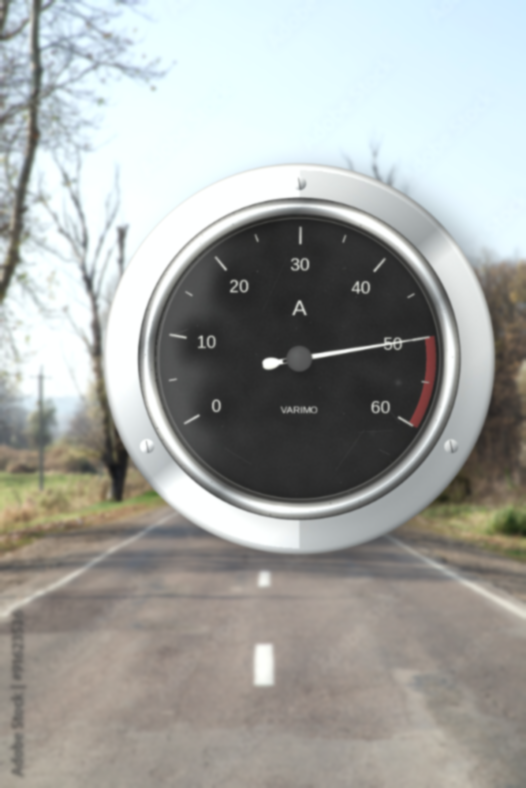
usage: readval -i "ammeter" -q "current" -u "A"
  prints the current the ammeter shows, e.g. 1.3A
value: 50A
